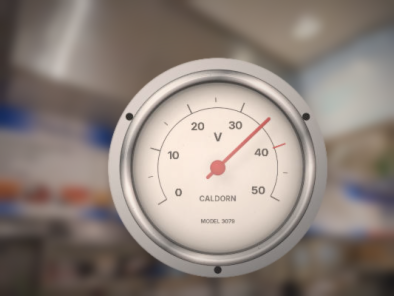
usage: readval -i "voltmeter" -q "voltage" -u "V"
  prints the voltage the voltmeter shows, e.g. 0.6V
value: 35V
